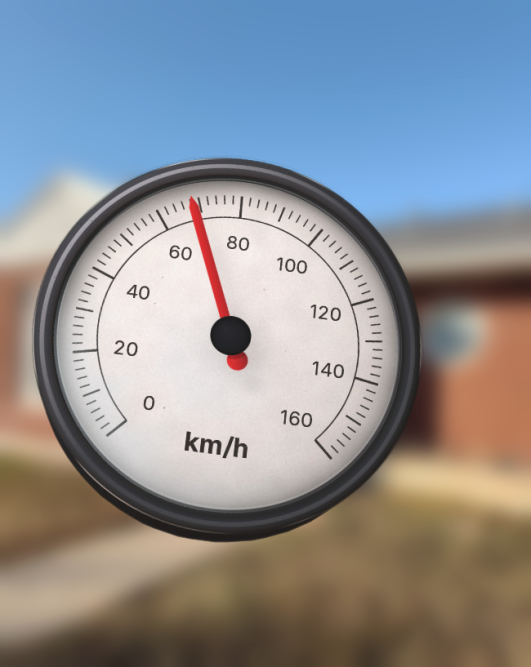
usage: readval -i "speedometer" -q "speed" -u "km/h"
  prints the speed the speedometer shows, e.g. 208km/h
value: 68km/h
